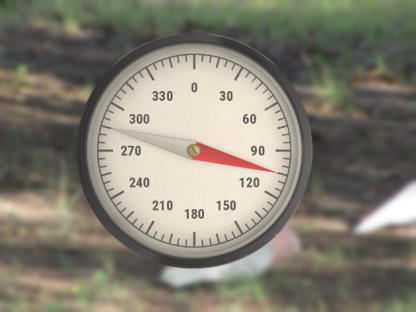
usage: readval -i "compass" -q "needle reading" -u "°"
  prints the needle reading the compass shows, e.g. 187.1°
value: 105°
